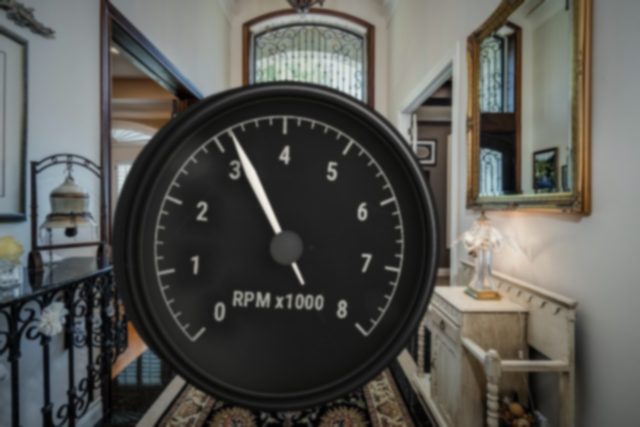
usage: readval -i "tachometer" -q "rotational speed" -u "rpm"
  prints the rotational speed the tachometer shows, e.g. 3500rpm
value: 3200rpm
